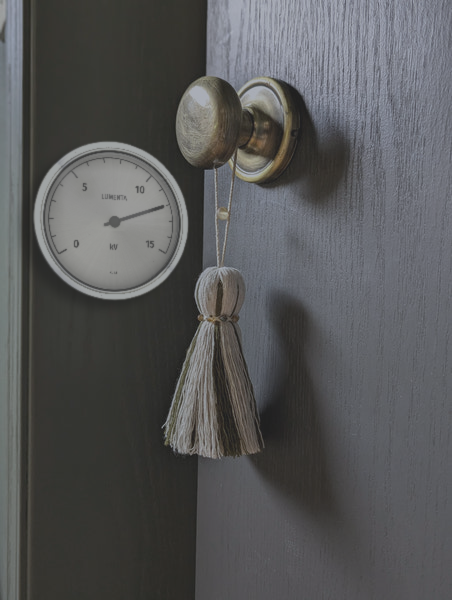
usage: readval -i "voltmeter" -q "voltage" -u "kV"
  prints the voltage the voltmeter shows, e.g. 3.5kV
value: 12kV
